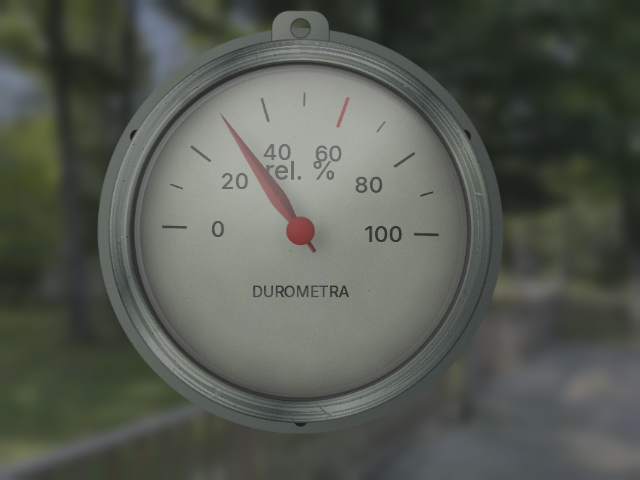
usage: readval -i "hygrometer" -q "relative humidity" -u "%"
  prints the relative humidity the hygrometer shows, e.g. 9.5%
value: 30%
